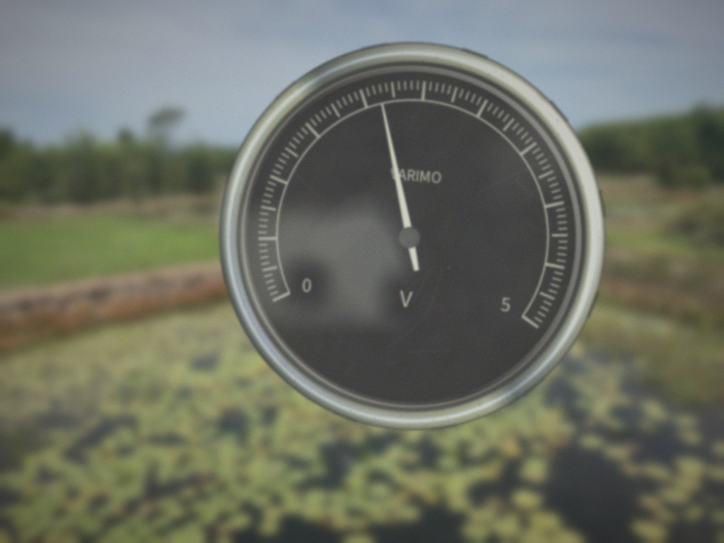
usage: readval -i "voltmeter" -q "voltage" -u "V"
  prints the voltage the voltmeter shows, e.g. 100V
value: 2.15V
